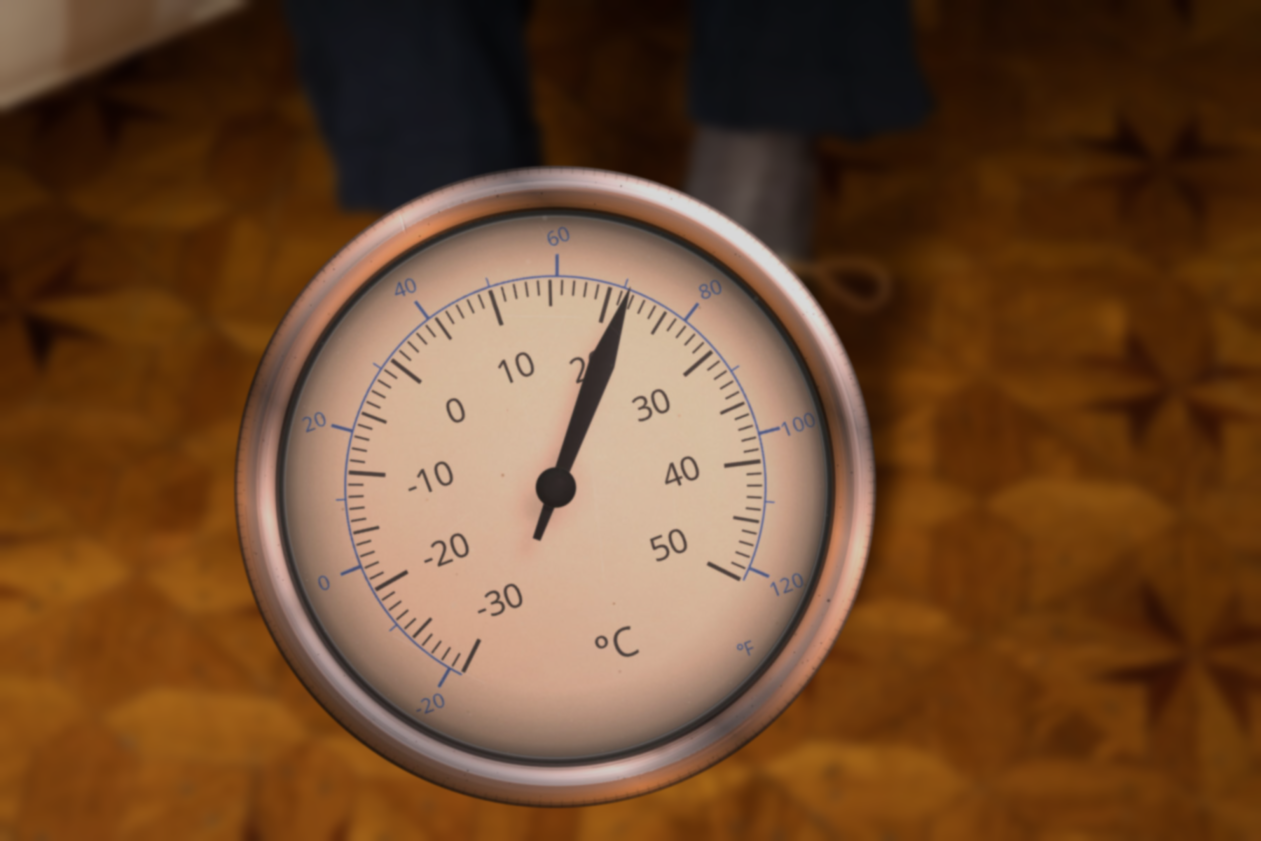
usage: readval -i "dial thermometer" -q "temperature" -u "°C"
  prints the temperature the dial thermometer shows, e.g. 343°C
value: 21.5°C
